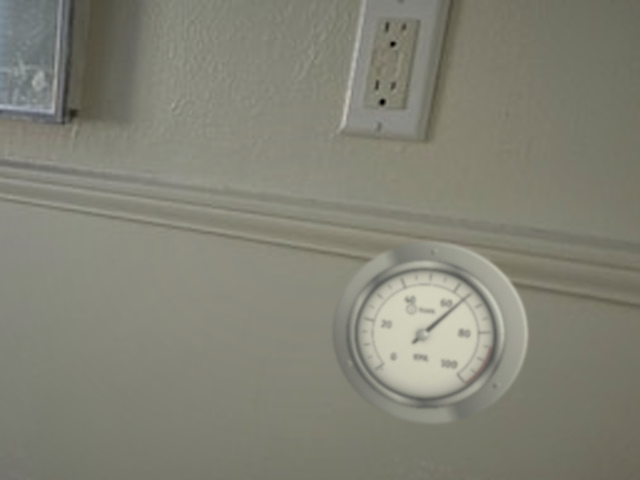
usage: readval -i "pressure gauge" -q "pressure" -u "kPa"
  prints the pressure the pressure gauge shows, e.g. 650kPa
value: 65kPa
